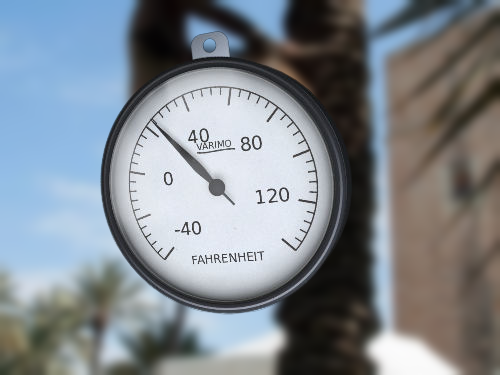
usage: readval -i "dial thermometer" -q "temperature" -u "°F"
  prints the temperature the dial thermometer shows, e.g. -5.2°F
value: 24°F
